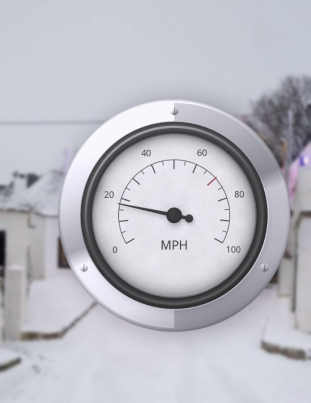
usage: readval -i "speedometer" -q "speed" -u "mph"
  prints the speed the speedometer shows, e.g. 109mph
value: 17.5mph
